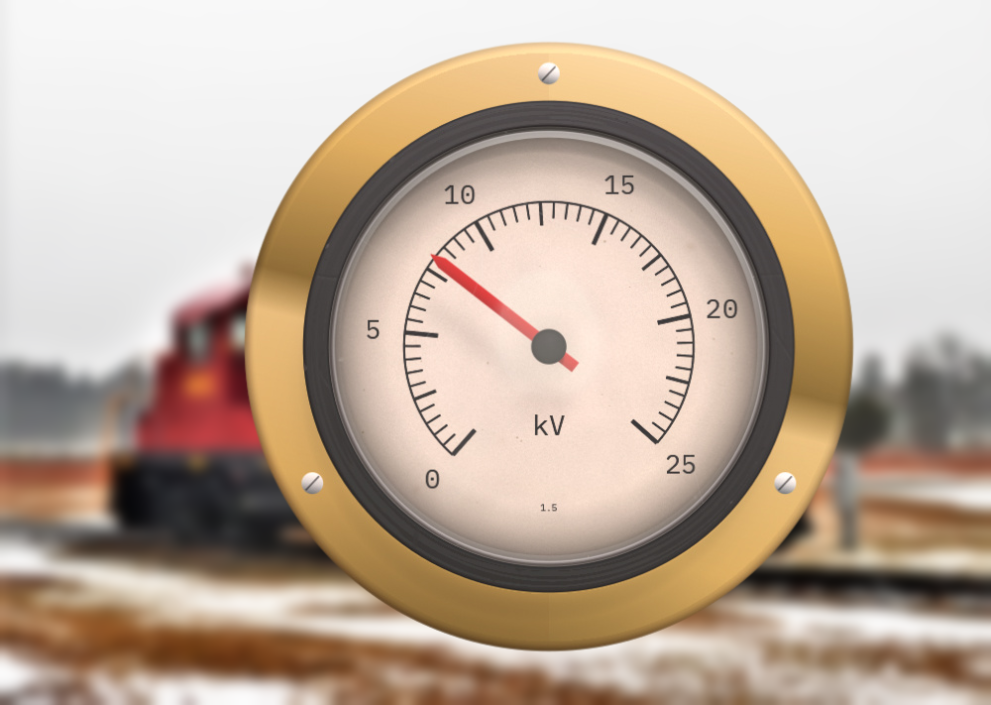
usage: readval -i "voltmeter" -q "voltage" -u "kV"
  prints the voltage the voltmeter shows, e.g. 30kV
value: 8kV
